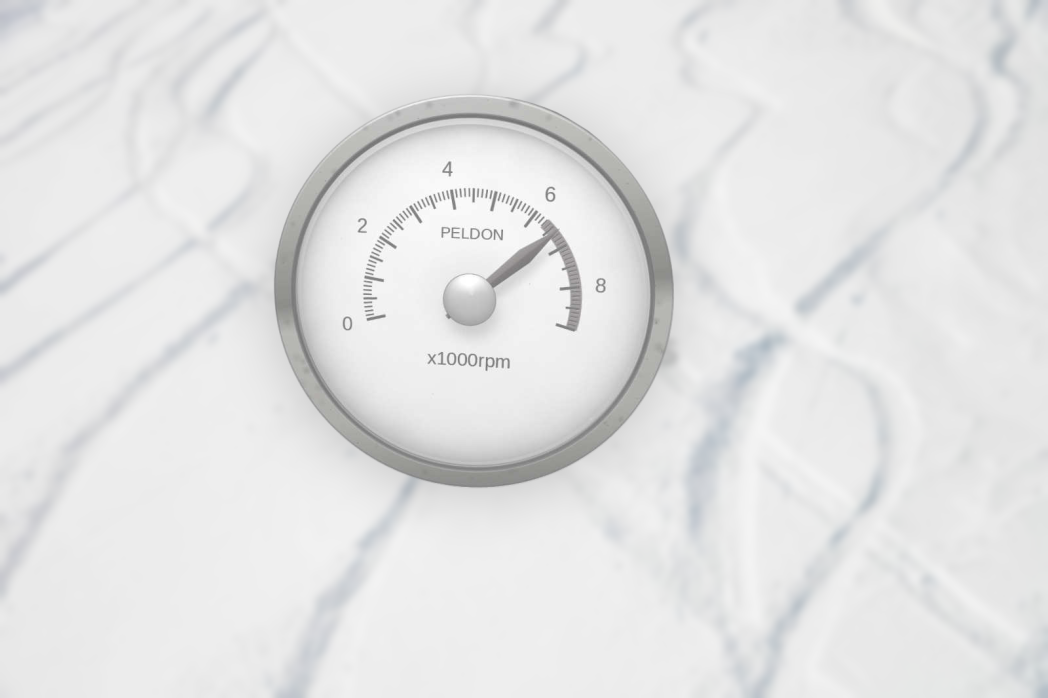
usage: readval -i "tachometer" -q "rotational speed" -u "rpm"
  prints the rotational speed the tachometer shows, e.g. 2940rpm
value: 6600rpm
